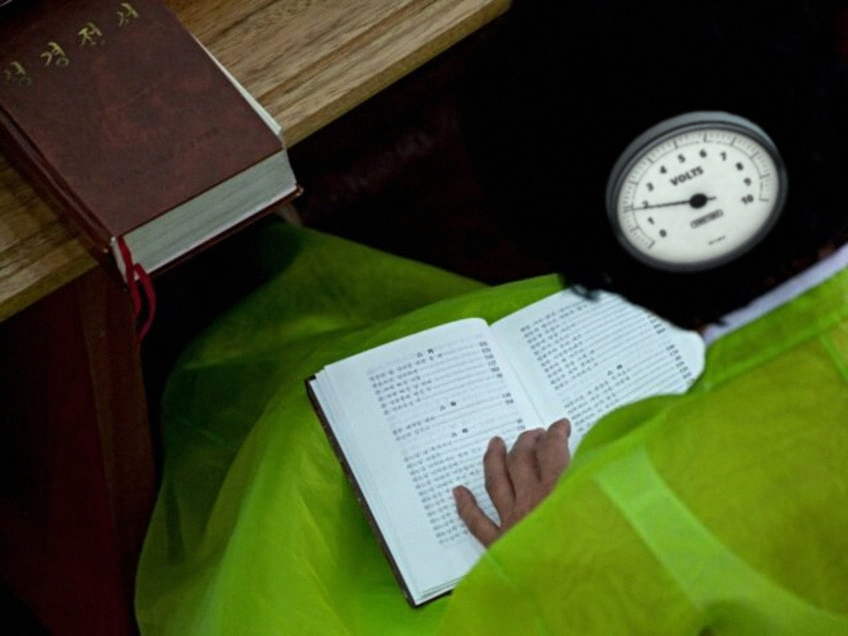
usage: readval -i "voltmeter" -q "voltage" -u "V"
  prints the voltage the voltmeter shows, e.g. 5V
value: 2V
